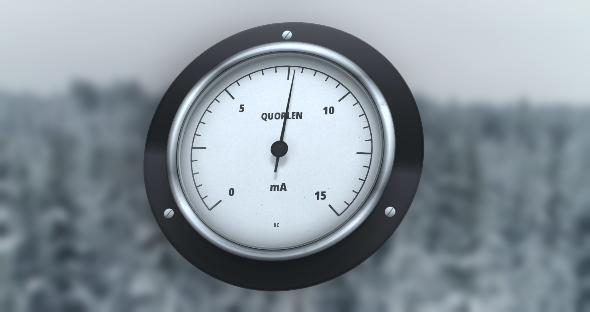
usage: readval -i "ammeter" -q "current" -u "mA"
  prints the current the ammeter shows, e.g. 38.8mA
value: 7.75mA
